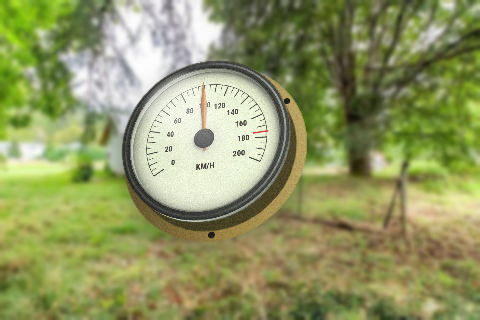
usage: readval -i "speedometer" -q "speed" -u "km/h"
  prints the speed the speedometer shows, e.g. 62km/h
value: 100km/h
